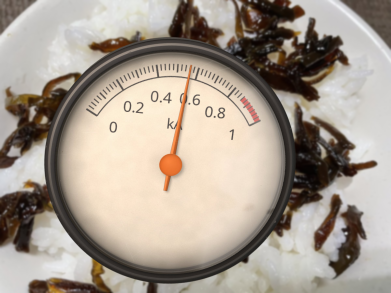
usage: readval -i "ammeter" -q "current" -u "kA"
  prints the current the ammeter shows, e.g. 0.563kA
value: 0.56kA
